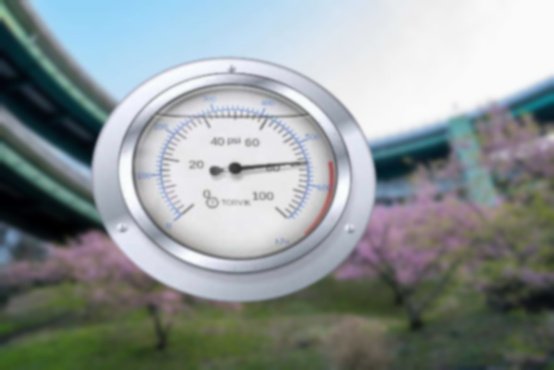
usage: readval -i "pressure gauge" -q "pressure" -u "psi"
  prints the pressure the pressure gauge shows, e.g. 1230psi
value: 80psi
